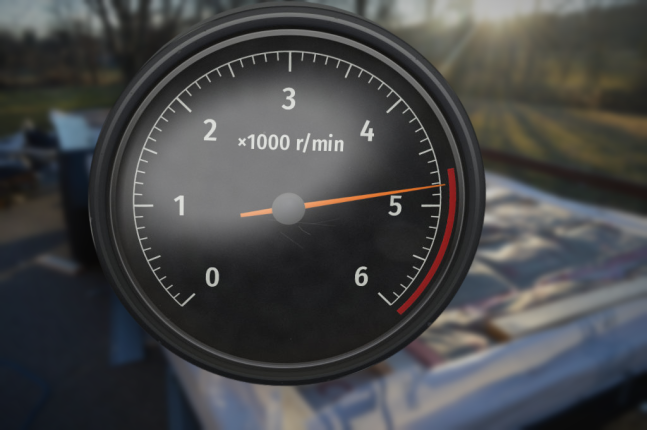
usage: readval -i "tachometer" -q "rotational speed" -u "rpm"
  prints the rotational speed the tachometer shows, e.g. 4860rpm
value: 4800rpm
